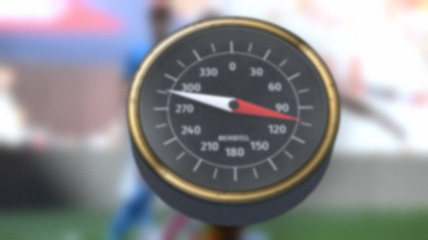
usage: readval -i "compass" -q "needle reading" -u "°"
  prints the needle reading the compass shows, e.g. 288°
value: 105°
